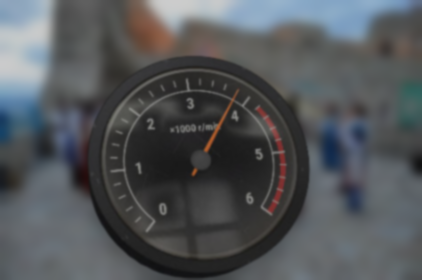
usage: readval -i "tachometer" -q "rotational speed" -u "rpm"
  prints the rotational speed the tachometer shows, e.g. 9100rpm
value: 3800rpm
